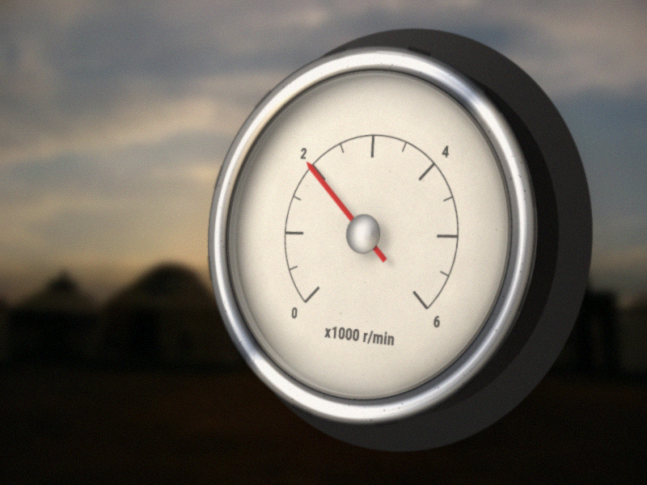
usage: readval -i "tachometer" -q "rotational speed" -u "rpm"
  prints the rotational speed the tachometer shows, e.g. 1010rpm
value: 2000rpm
